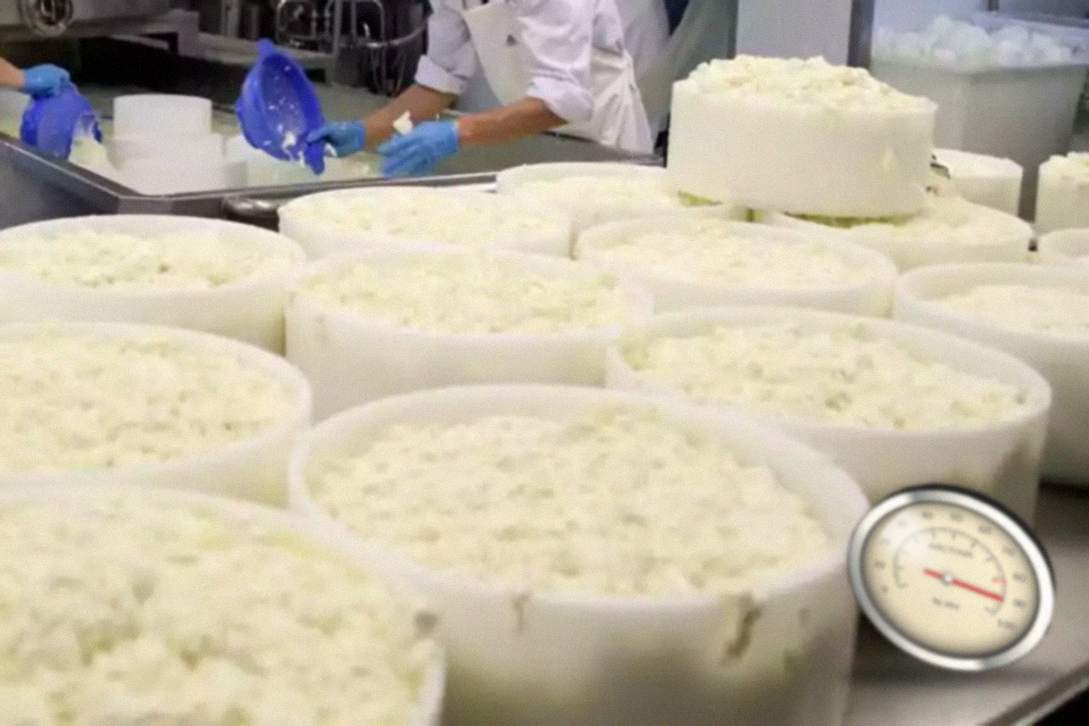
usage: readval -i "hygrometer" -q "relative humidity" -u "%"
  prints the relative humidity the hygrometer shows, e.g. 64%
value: 90%
